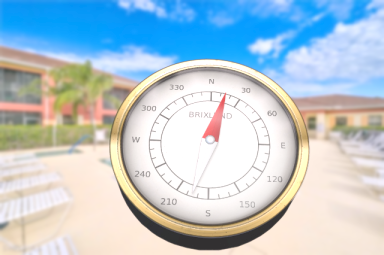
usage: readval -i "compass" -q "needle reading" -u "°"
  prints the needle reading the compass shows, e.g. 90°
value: 15°
